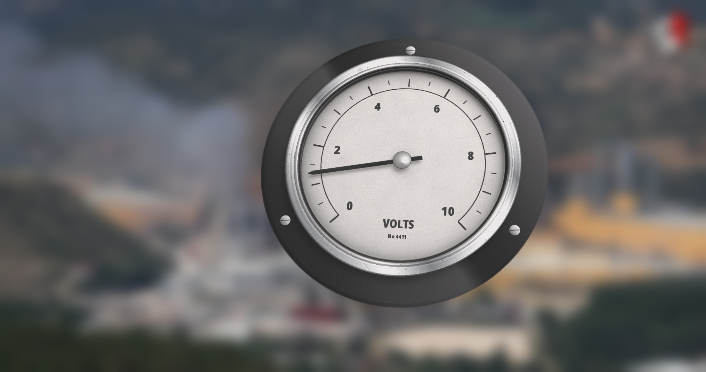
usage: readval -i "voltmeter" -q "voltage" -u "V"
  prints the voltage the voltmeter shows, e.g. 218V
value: 1.25V
